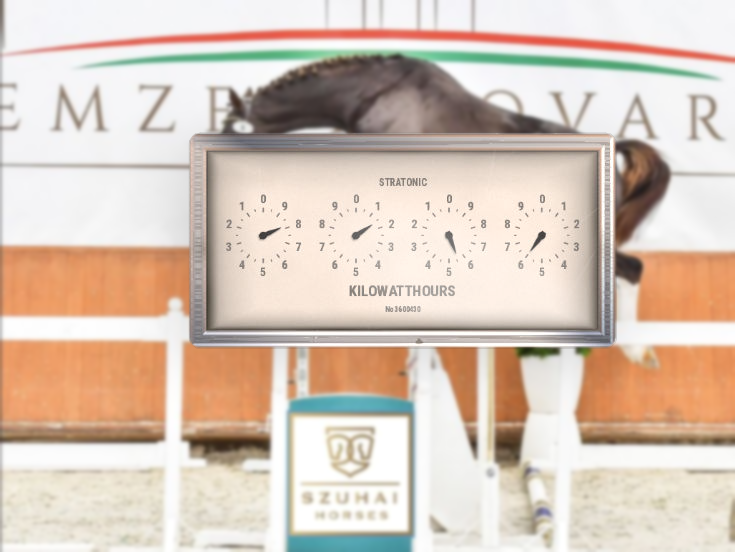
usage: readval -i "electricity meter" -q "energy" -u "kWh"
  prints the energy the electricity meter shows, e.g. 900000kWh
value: 8156kWh
